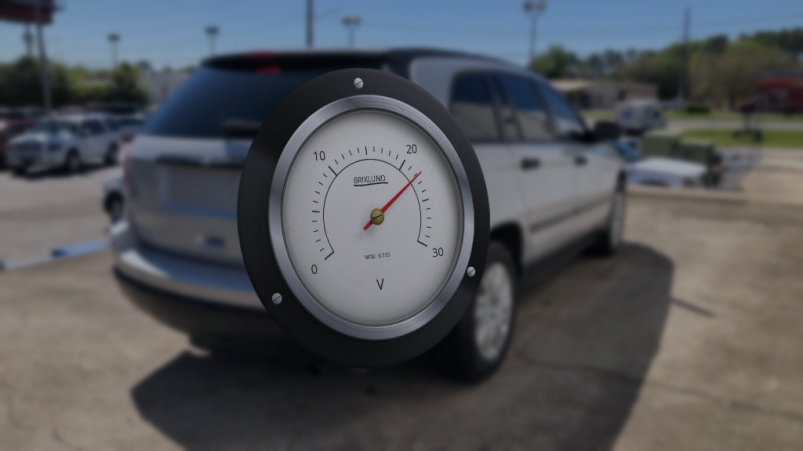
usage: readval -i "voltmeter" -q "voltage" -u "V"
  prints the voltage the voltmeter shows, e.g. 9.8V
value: 22V
